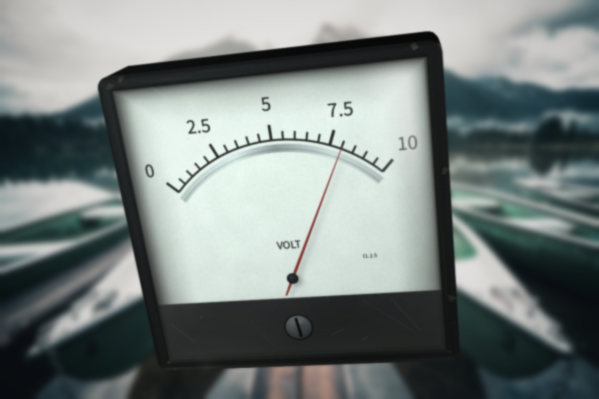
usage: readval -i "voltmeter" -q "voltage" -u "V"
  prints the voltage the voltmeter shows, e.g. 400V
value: 8V
